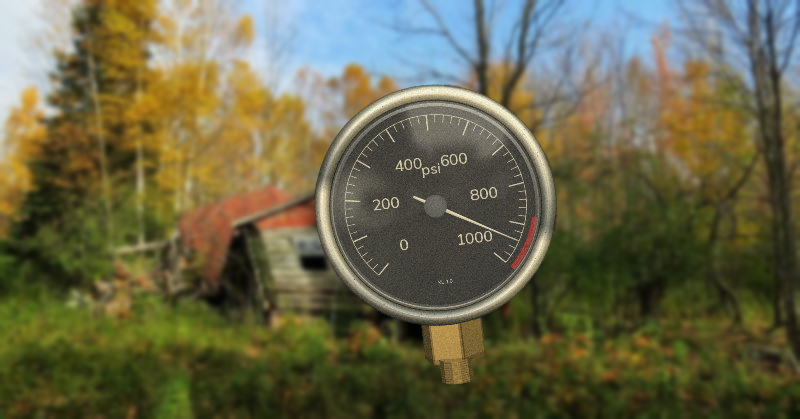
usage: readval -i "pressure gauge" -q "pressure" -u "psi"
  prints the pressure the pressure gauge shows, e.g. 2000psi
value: 940psi
